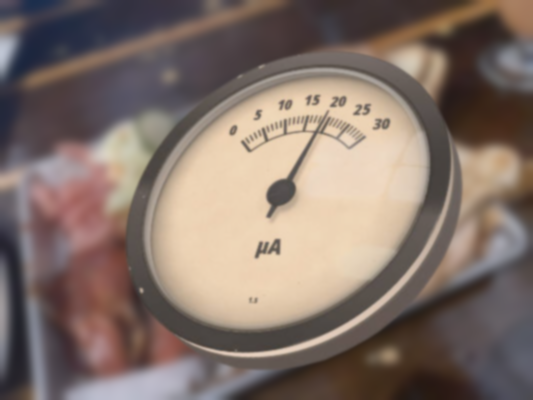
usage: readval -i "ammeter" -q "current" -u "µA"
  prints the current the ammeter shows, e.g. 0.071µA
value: 20µA
